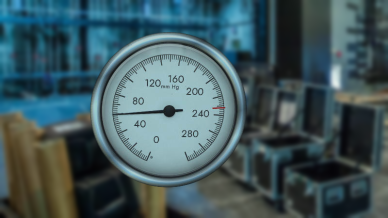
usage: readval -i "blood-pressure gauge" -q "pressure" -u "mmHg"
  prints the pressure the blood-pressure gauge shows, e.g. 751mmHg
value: 60mmHg
